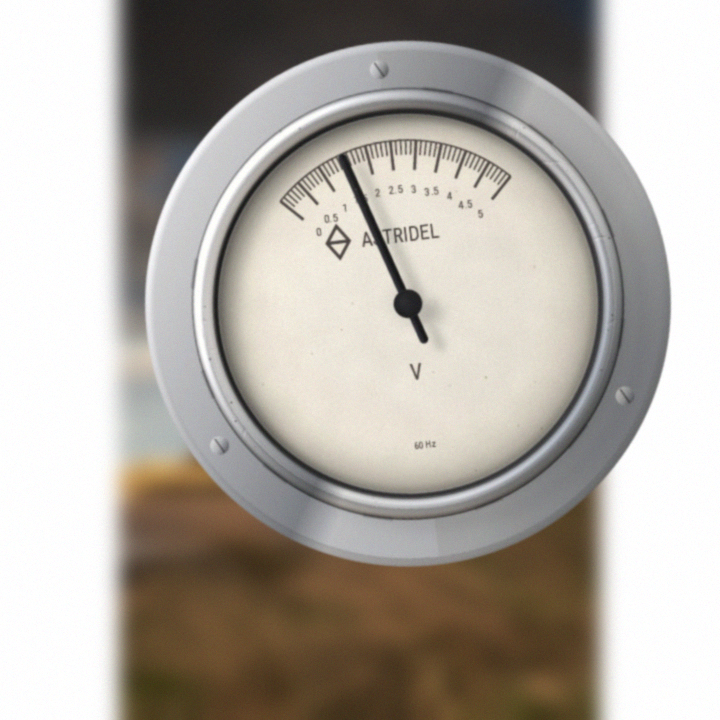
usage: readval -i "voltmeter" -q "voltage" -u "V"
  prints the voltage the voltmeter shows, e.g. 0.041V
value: 1.5V
